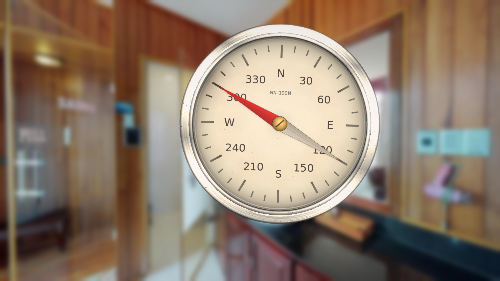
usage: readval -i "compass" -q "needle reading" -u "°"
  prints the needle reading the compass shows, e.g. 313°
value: 300°
